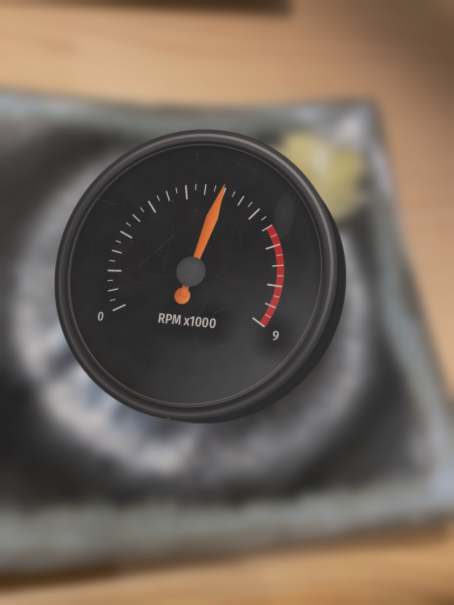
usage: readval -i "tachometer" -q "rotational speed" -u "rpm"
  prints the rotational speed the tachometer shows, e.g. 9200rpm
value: 5000rpm
